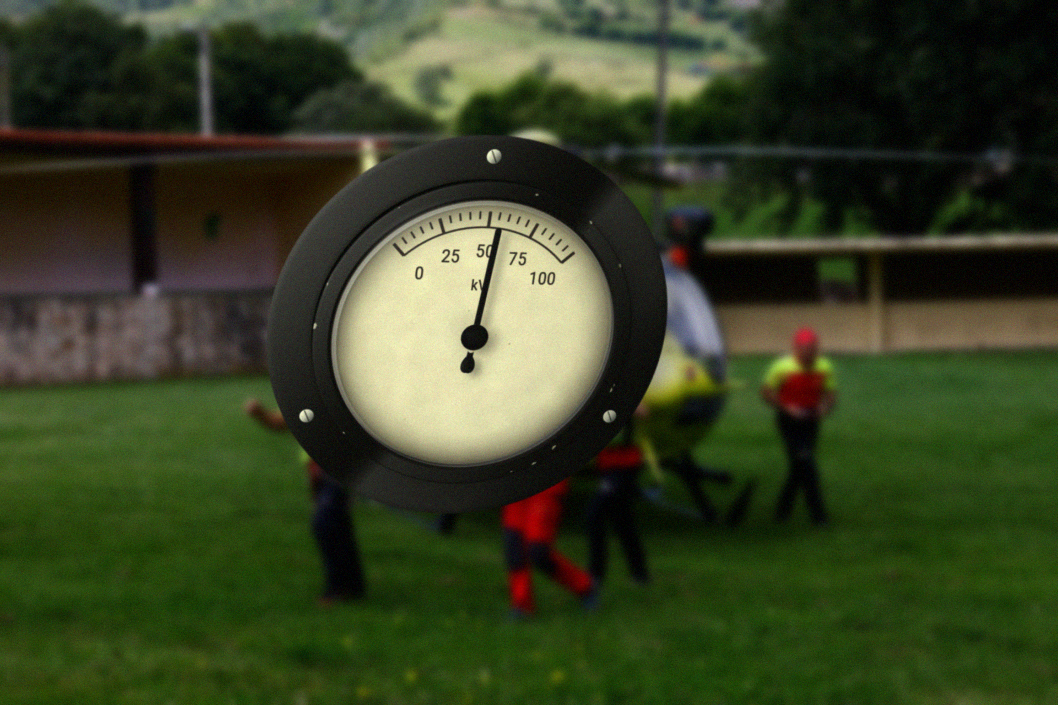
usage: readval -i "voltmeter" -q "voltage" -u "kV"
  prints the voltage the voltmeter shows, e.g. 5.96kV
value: 55kV
